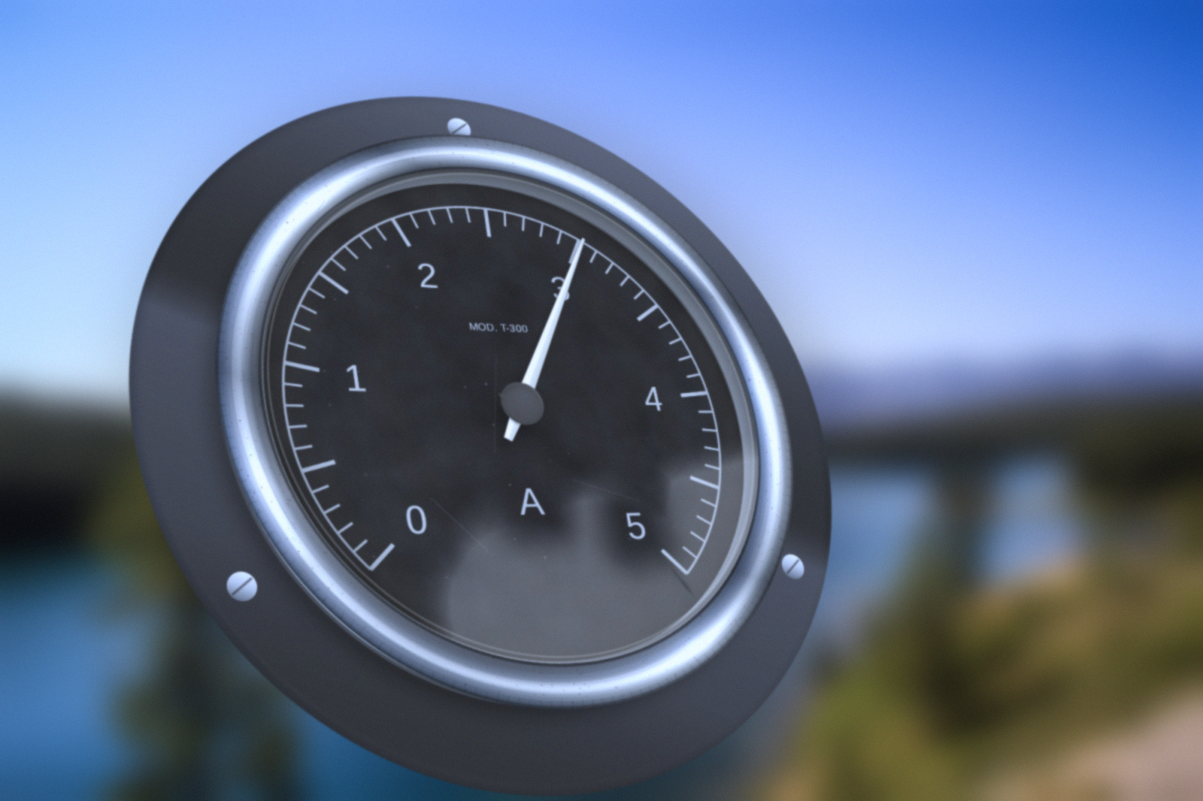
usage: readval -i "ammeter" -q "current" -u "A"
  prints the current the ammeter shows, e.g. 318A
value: 3A
